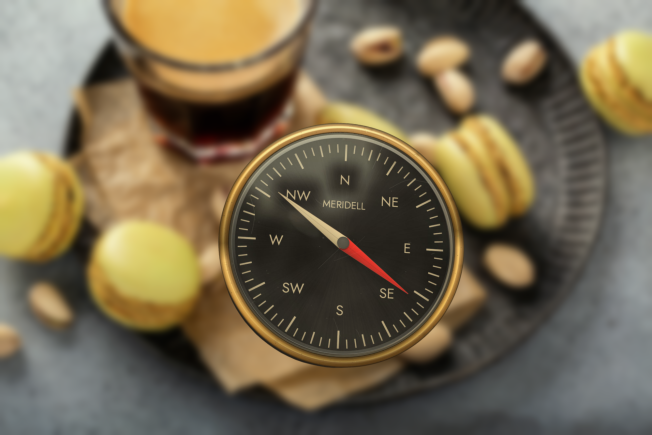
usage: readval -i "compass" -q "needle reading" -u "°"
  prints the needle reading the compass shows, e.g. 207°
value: 125°
